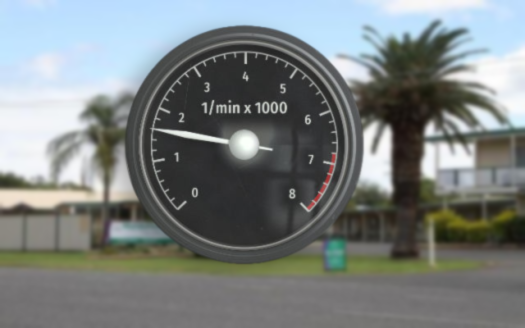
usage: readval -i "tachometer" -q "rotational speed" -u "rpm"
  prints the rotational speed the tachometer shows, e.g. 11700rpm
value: 1600rpm
